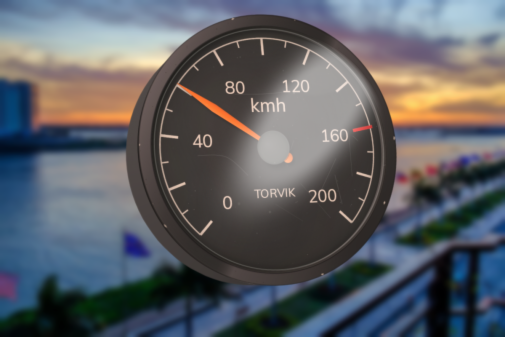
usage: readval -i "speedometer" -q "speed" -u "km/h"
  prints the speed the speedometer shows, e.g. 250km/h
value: 60km/h
